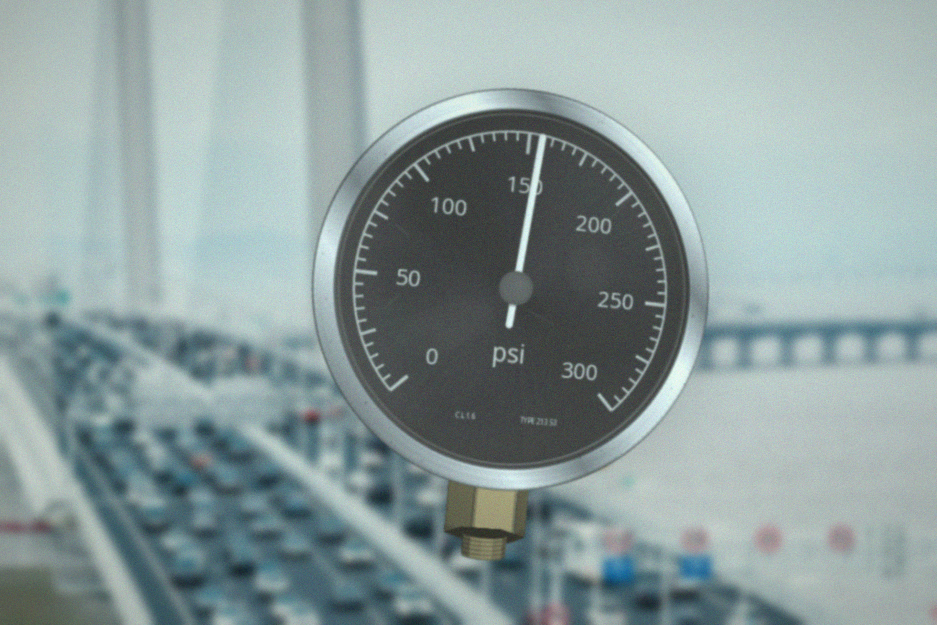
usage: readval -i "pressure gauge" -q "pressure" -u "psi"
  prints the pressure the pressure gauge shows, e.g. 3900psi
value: 155psi
